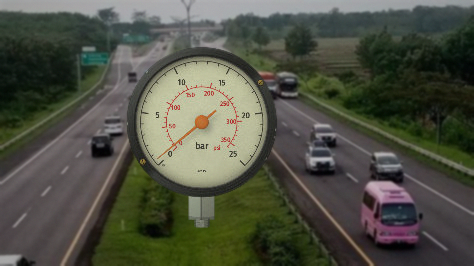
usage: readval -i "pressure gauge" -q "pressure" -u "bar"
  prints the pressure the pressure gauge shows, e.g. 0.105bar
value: 0.5bar
